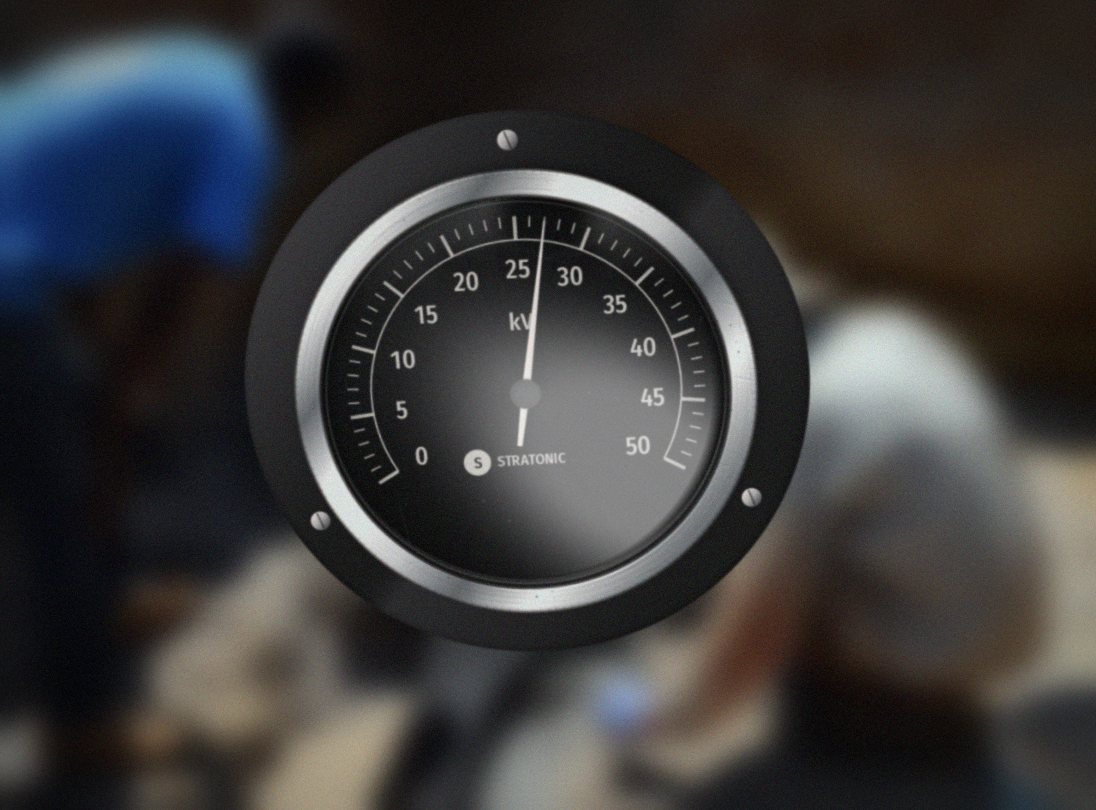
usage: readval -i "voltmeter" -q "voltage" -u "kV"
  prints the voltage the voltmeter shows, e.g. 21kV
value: 27kV
